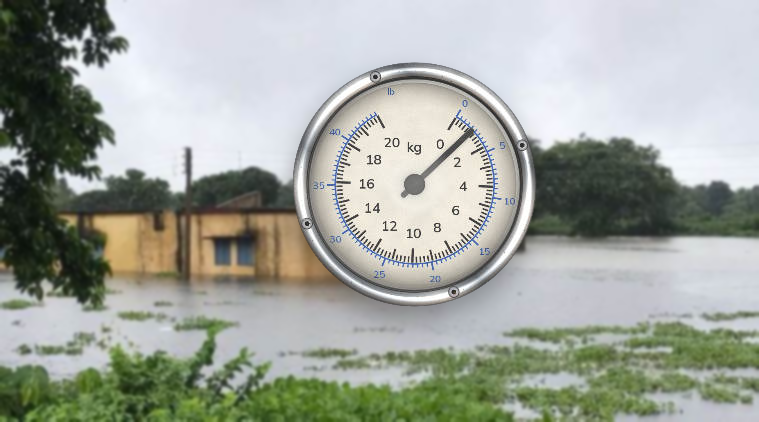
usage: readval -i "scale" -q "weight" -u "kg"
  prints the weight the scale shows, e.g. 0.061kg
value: 1kg
